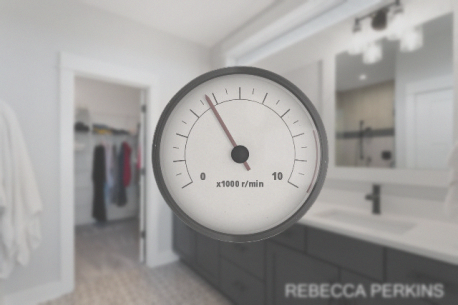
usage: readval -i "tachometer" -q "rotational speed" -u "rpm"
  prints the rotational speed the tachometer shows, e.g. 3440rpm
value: 3750rpm
